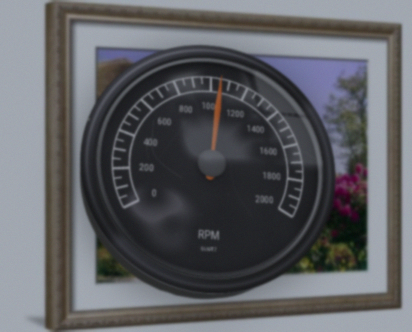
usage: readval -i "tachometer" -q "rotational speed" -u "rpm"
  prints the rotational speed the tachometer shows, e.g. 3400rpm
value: 1050rpm
